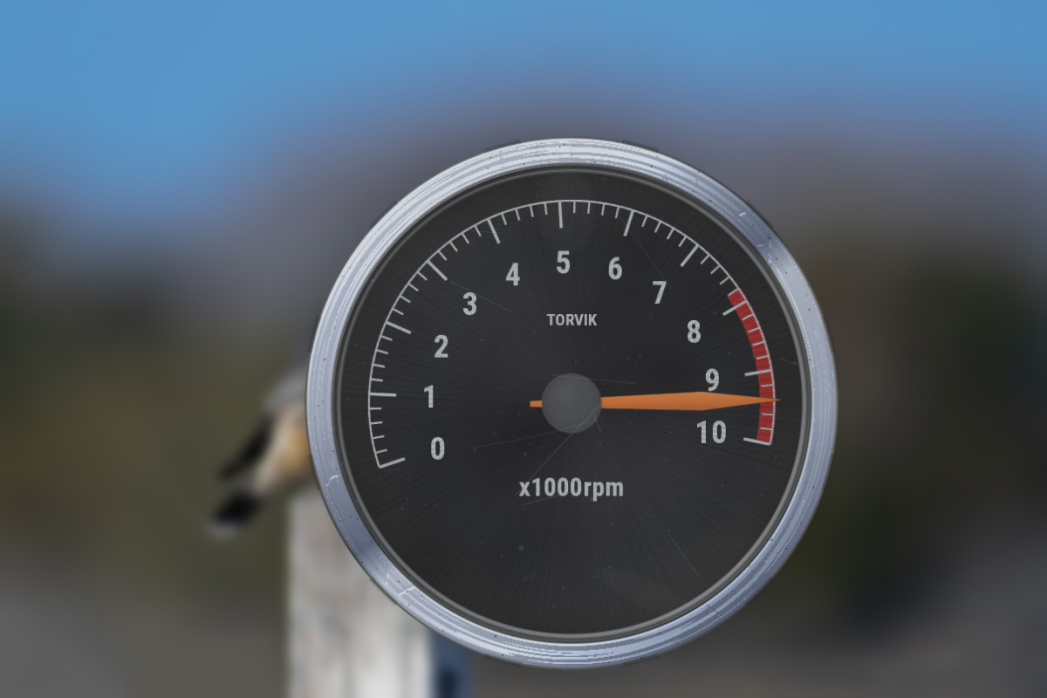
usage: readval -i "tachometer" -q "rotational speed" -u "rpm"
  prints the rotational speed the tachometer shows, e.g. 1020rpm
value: 9400rpm
